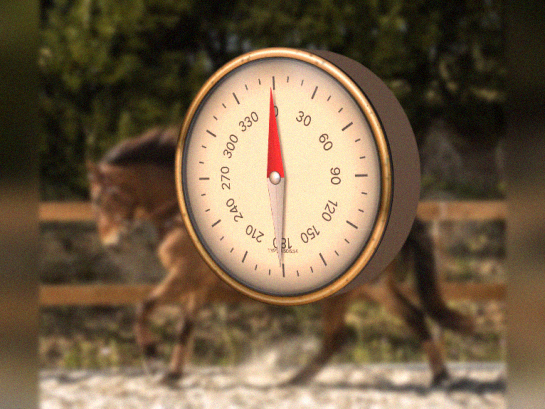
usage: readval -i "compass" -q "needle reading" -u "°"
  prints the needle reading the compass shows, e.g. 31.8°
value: 0°
